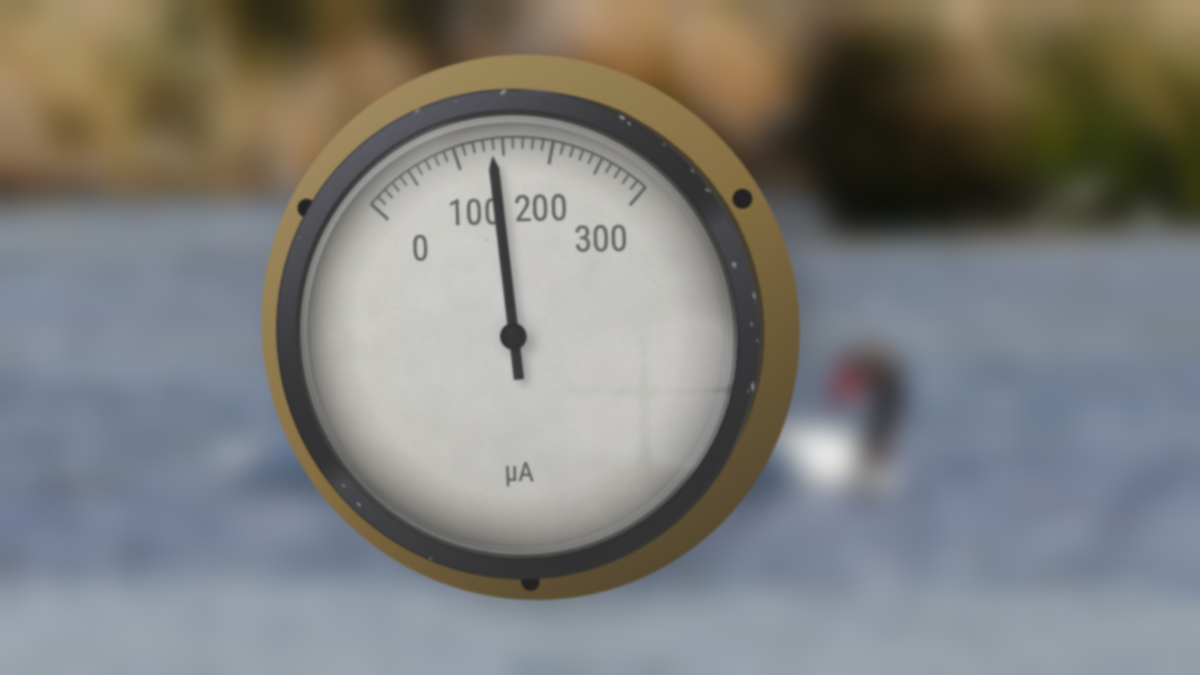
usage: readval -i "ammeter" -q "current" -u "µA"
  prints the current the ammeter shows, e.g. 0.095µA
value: 140µA
